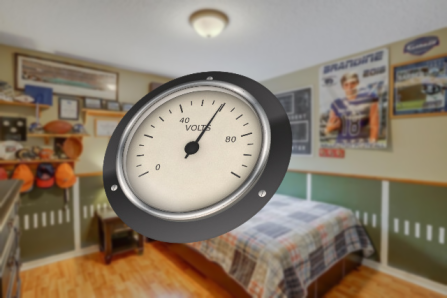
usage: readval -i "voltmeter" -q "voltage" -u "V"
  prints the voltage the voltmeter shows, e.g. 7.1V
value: 60V
